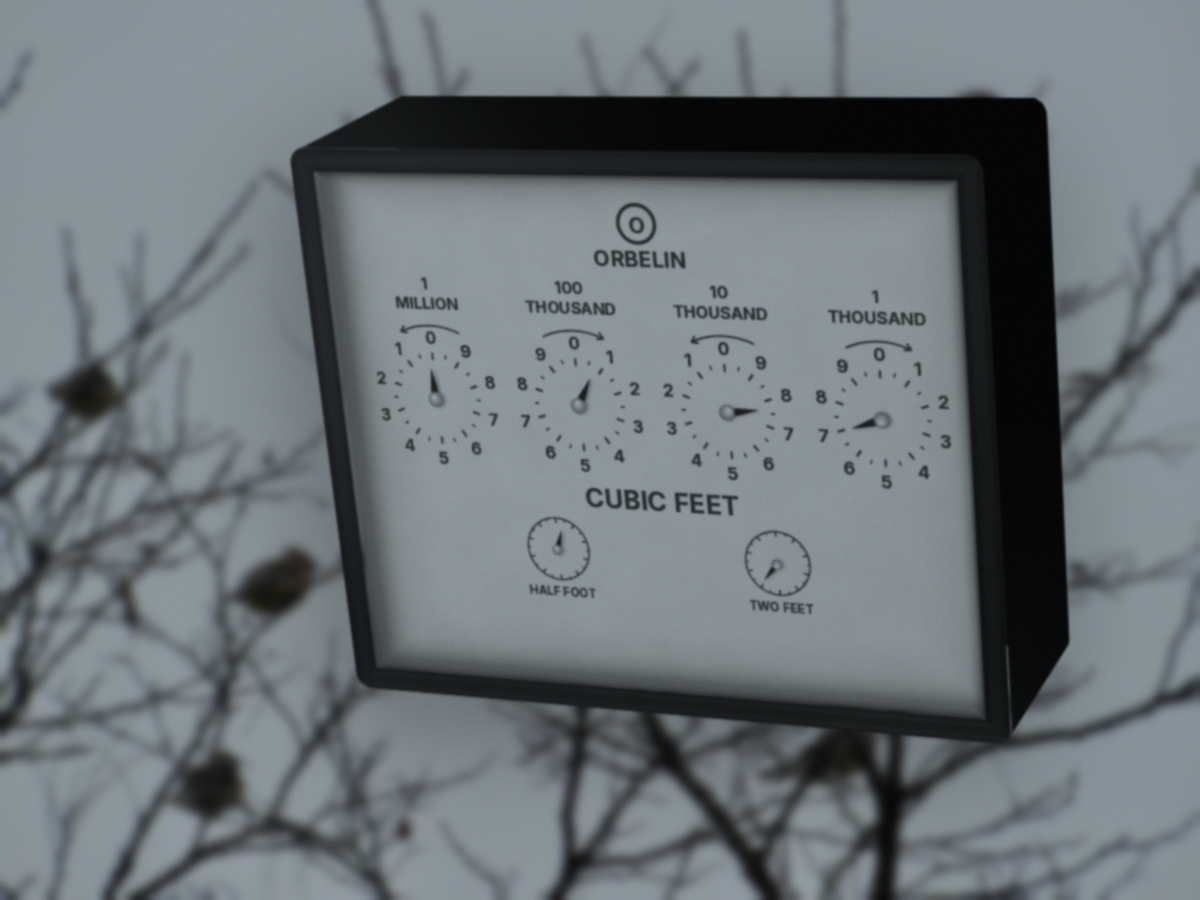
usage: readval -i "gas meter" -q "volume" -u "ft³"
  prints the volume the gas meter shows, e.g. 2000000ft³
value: 7700ft³
